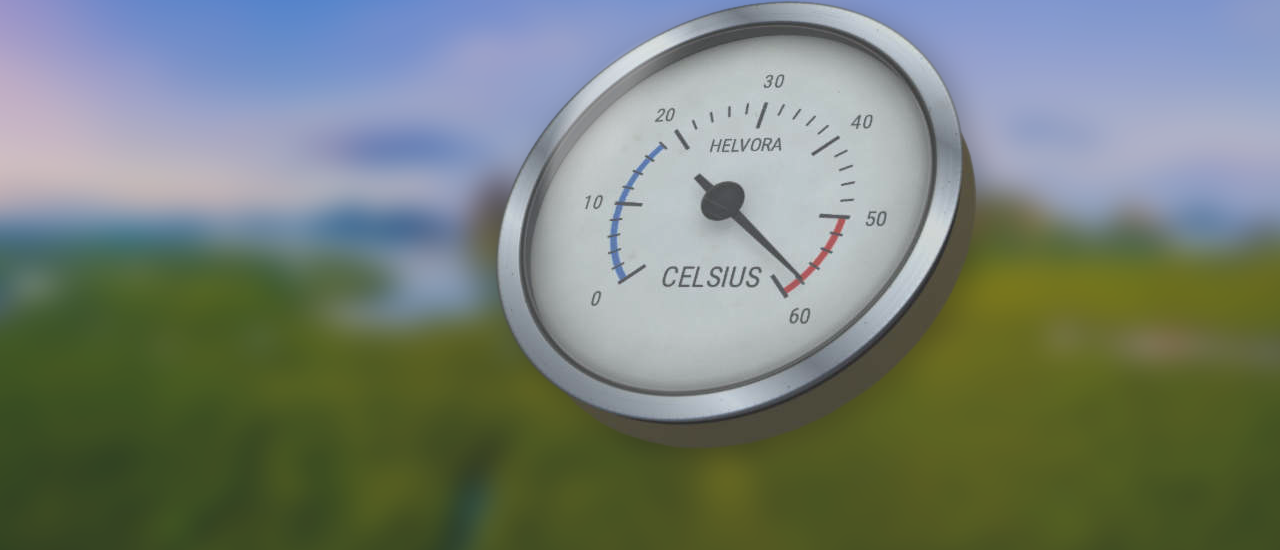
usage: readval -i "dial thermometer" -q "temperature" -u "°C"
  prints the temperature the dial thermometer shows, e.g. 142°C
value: 58°C
